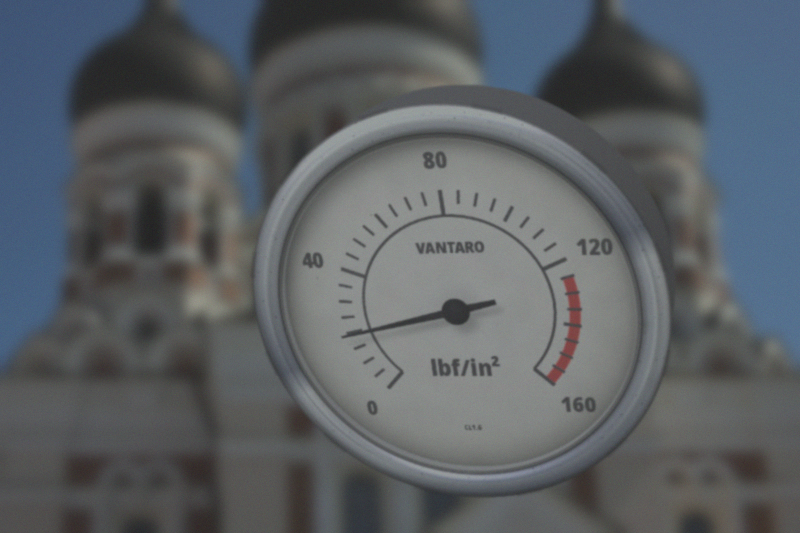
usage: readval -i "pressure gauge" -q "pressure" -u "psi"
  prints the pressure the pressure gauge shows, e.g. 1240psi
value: 20psi
